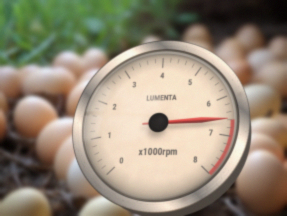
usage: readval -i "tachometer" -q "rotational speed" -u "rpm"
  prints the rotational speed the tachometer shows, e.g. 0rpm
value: 6600rpm
